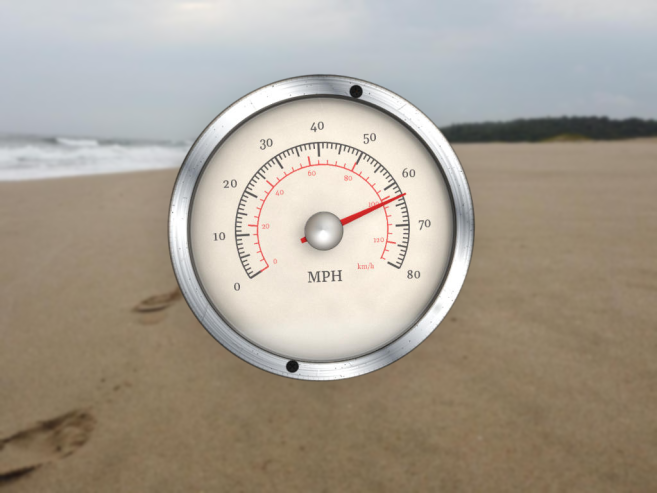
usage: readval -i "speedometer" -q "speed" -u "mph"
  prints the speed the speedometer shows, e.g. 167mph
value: 63mph
